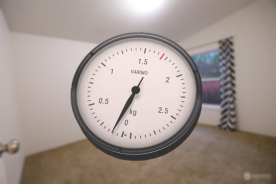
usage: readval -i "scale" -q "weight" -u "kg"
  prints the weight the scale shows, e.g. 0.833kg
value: 0.1kg
